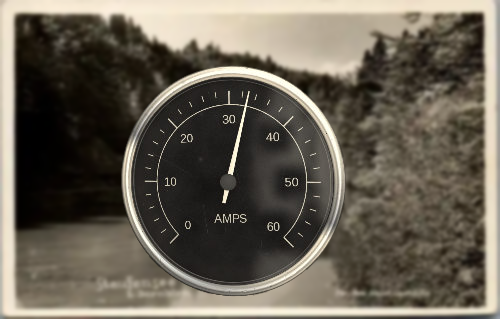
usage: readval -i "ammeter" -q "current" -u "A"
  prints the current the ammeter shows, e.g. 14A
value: 33A
